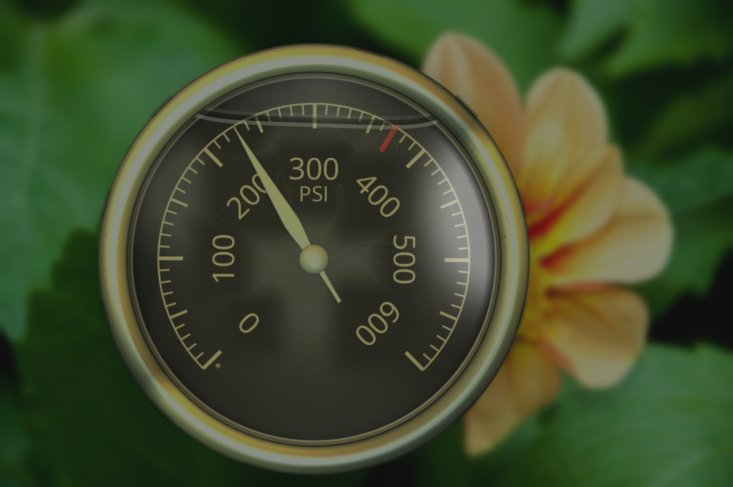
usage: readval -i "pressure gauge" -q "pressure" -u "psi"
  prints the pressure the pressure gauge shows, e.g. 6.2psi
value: 230psi
